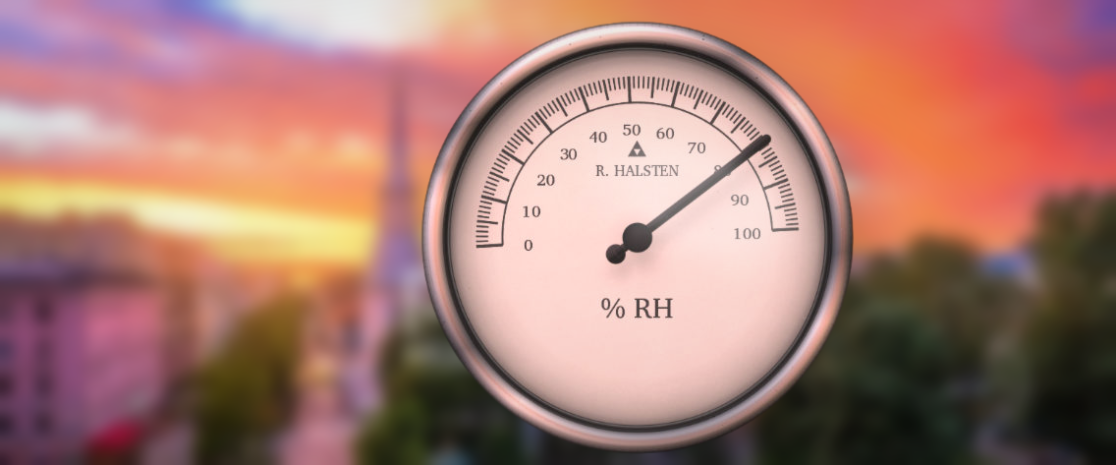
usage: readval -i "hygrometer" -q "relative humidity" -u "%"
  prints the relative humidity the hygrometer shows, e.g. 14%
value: 81%
